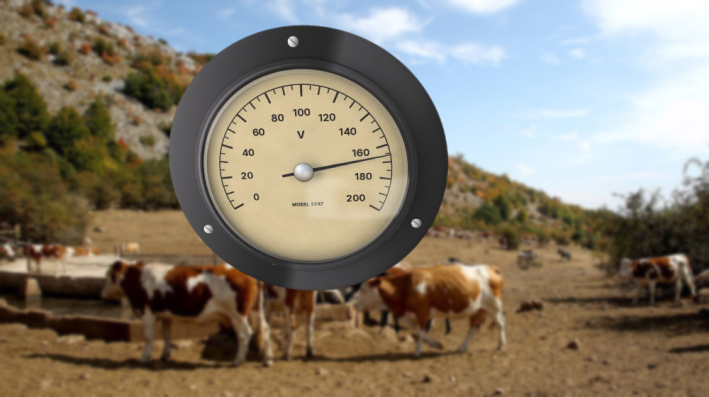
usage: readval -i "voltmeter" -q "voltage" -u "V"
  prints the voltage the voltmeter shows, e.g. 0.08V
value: 165V
